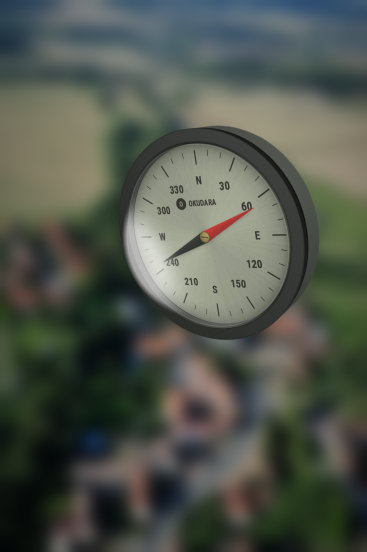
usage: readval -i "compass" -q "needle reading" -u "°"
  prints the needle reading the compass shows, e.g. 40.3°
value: 65°
